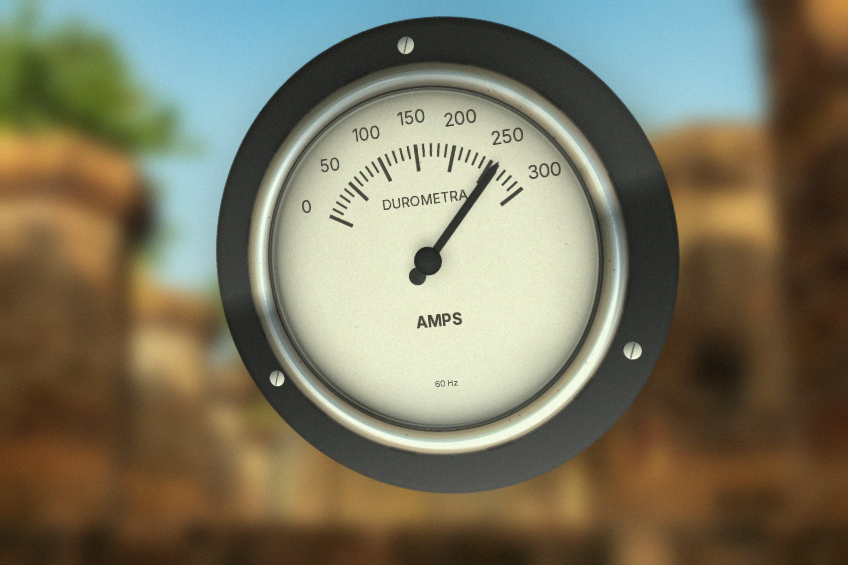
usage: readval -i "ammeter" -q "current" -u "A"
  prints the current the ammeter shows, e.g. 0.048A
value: 260A
